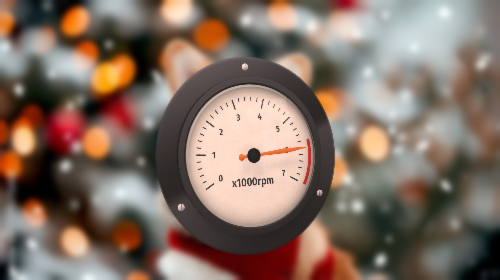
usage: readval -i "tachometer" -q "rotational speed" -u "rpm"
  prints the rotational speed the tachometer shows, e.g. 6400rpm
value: 6000rpm
